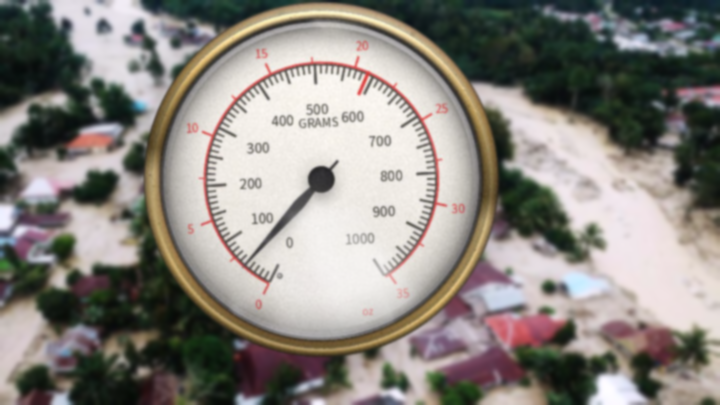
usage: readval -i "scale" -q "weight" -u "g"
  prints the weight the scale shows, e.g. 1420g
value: 50g
